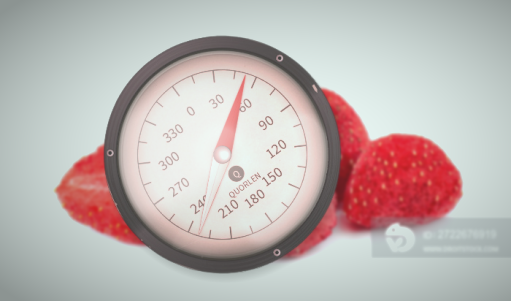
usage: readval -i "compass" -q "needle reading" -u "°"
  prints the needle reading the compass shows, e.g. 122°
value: 52.5°
